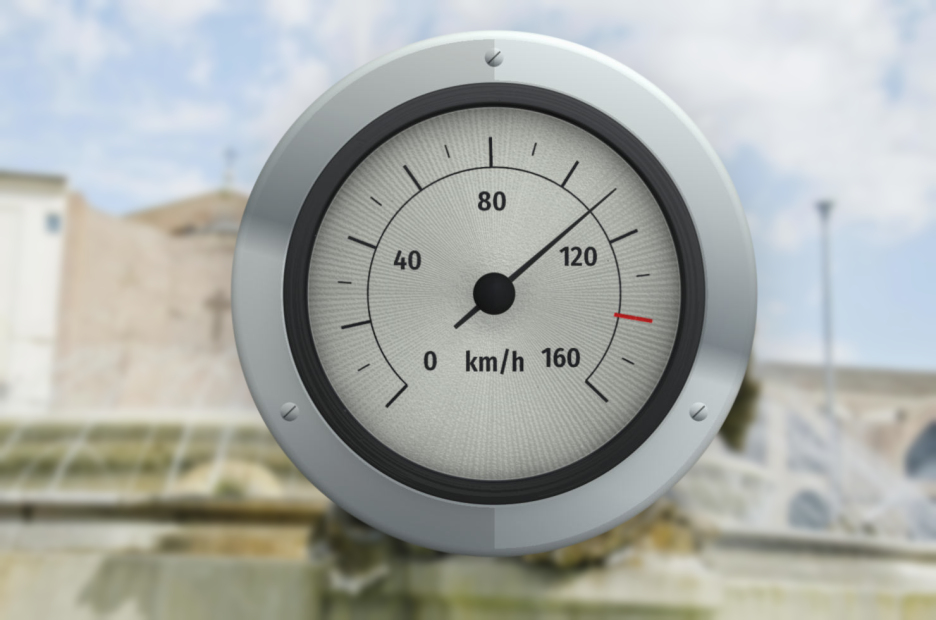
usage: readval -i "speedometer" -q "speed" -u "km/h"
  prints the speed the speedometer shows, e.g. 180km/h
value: 110km/h
